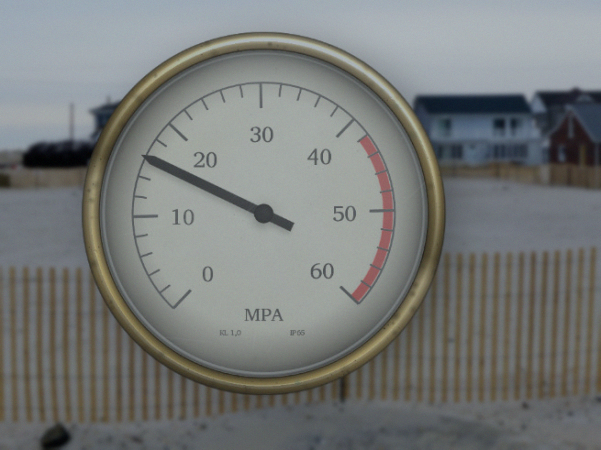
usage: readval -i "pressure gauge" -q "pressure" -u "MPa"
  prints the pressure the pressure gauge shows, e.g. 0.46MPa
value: 16MPa
